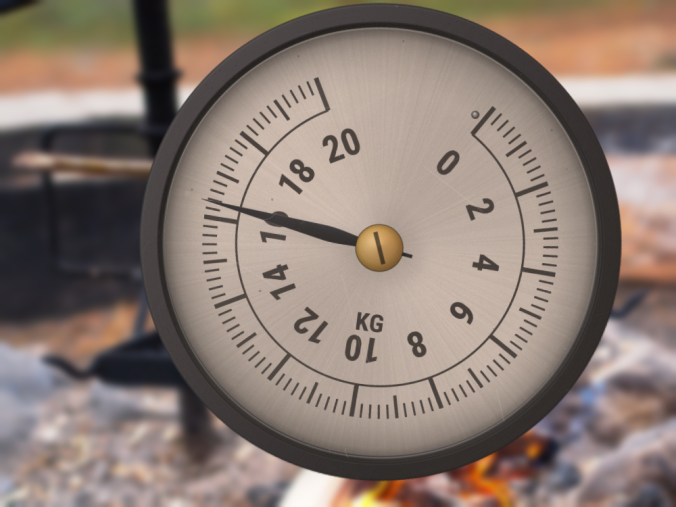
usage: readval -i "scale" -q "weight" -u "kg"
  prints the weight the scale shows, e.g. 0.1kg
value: 16.4kg
